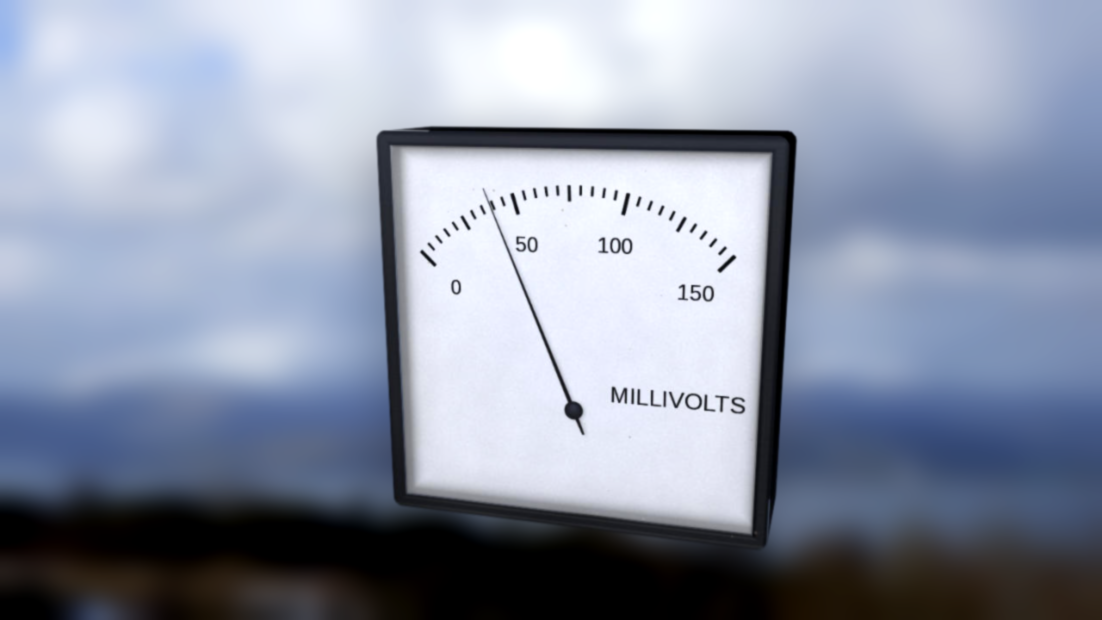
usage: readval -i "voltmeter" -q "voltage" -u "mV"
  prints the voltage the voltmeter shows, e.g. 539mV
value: 40mV
